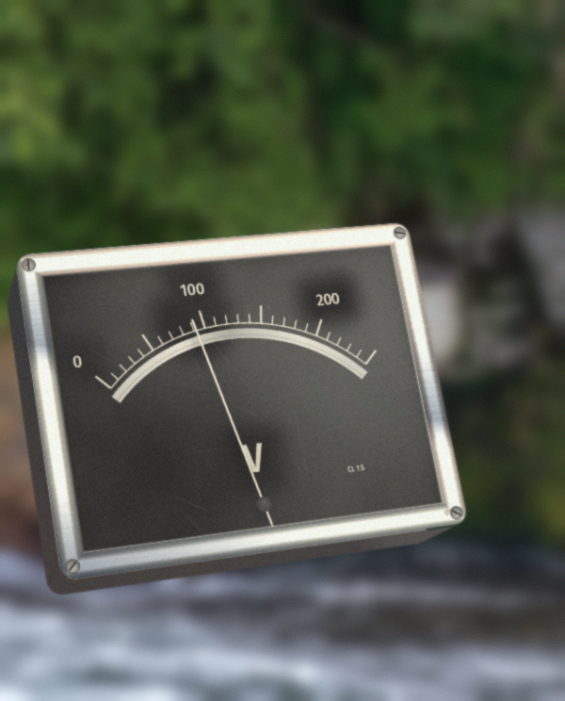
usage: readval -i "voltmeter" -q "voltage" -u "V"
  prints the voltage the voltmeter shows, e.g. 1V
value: 90V
